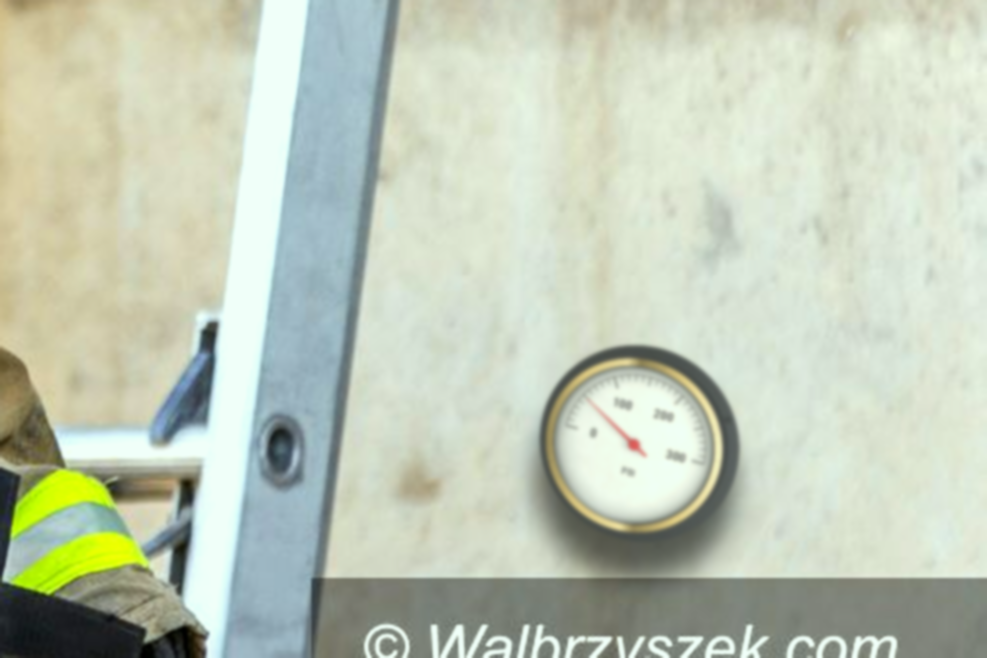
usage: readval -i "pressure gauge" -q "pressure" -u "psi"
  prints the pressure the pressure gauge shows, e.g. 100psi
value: 50psi
